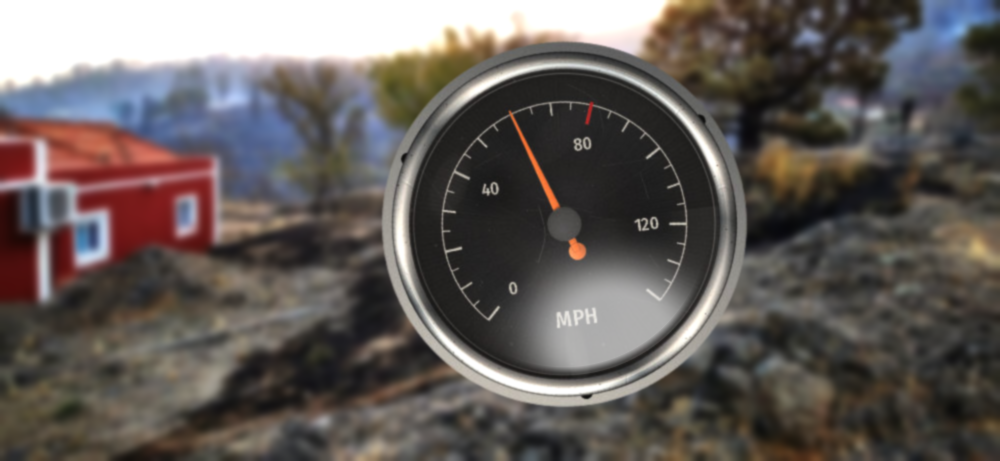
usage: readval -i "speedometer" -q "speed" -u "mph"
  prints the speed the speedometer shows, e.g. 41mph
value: 60mph
